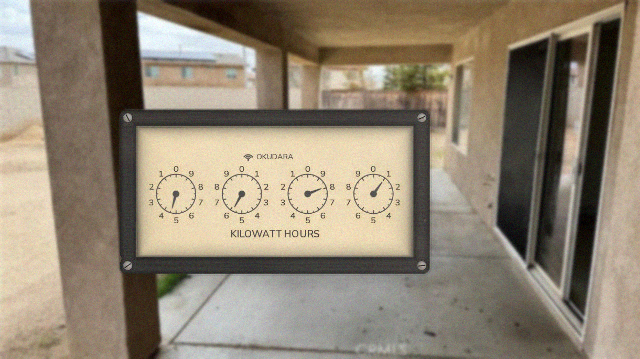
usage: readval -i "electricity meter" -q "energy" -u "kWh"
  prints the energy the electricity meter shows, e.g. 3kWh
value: 4581kWh
